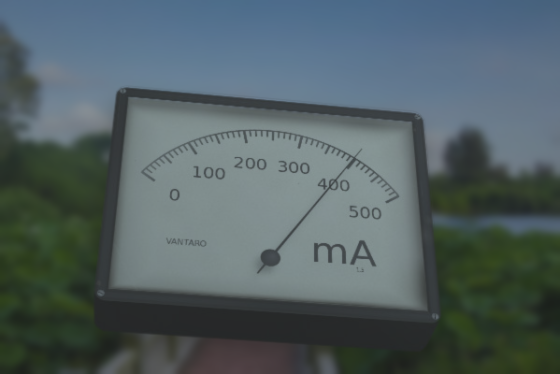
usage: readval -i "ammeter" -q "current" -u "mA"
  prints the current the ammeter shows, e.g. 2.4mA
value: 400mA
